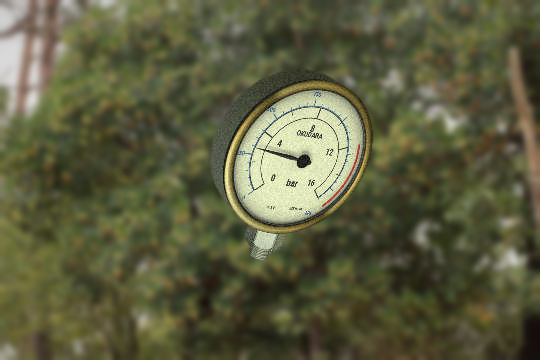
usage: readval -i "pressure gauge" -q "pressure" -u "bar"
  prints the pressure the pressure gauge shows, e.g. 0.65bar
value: 3bar
